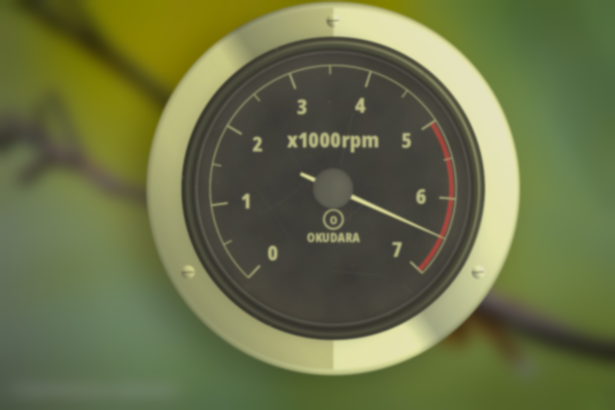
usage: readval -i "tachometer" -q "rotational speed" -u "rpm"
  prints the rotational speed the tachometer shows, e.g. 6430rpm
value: 6500rpm
